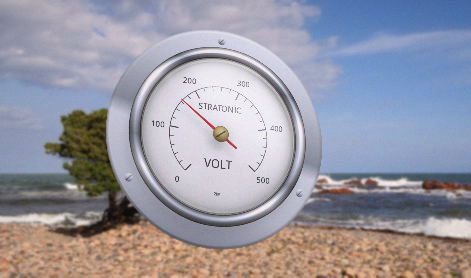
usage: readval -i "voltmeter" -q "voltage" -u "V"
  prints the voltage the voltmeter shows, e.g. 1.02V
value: 160V
